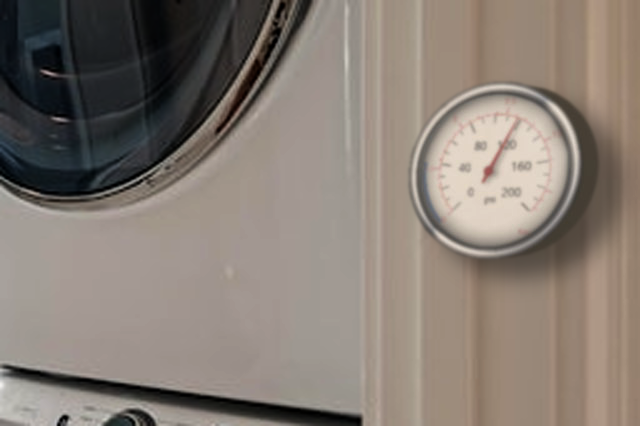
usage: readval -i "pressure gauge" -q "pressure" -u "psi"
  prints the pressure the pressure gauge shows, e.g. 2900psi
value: 120psi
